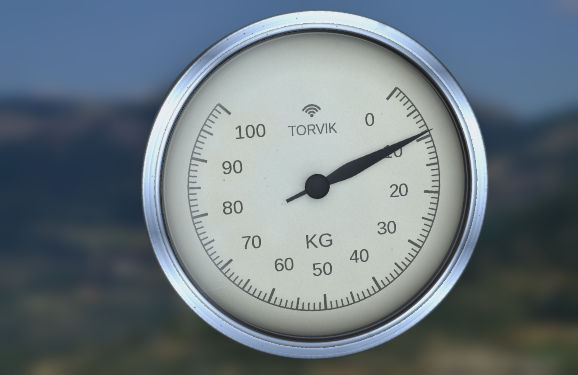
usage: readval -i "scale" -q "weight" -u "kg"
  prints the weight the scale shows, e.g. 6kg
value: 9kg
